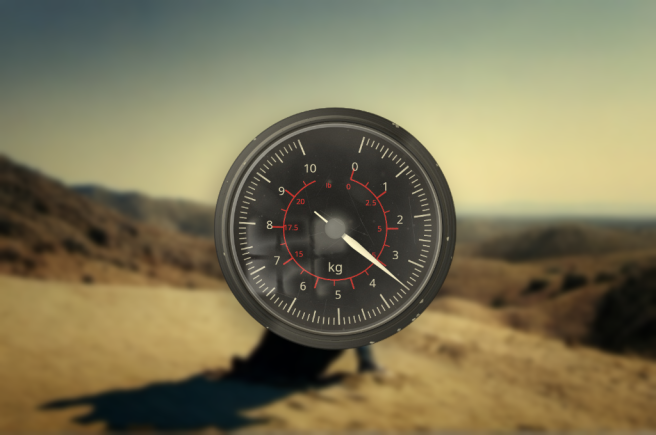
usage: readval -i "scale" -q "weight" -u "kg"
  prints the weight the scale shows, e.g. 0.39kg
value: 3.5kg
